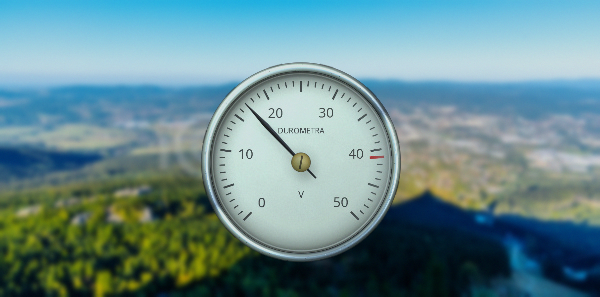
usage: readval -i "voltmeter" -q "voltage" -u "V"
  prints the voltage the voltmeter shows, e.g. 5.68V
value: 17V
